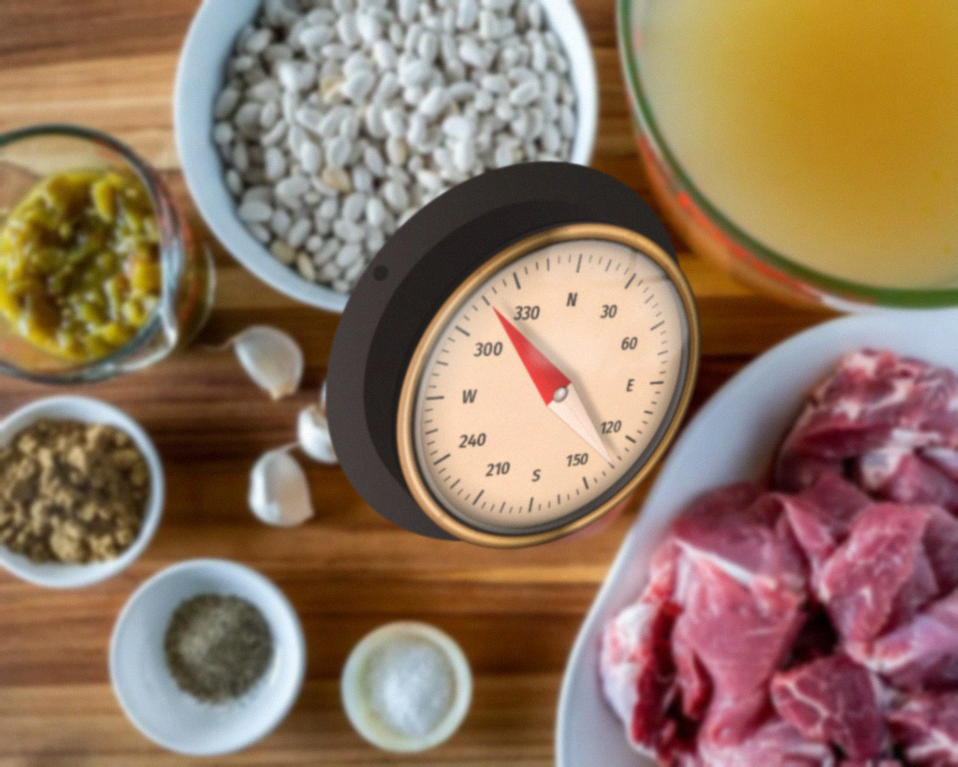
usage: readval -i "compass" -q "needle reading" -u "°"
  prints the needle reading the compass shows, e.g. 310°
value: 315°
